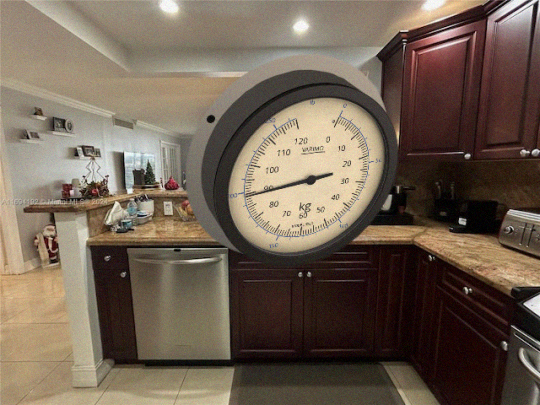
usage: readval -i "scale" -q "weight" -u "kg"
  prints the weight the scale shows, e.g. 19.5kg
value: 90kg
